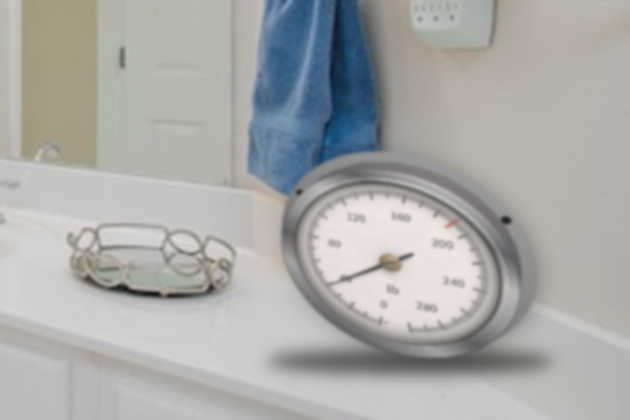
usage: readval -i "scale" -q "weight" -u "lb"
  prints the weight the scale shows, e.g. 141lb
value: 40lb
